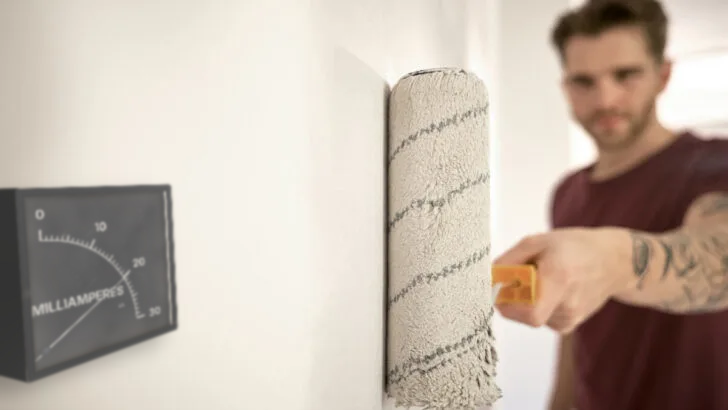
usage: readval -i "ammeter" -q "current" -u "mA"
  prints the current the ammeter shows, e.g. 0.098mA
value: 20mA
